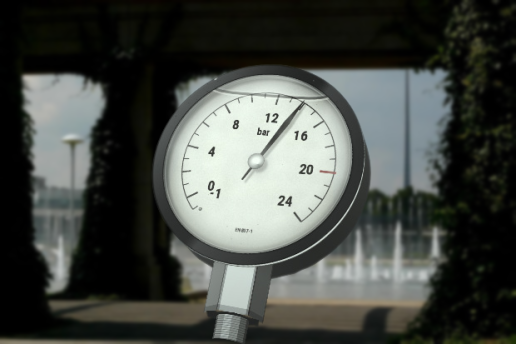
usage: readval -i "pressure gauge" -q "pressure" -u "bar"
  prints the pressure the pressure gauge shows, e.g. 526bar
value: 14bar
